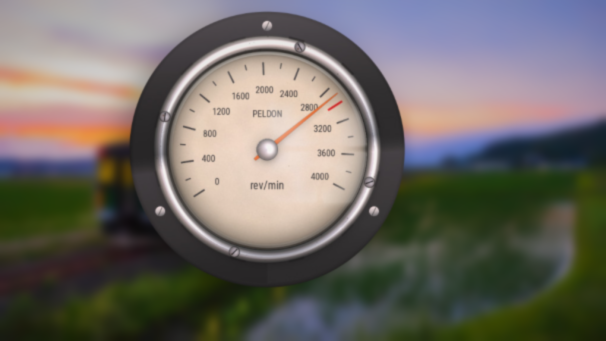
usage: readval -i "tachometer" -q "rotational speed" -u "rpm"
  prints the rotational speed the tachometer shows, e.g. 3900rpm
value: 2900rpm
